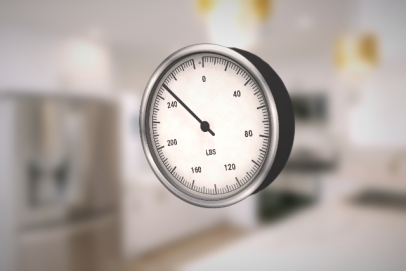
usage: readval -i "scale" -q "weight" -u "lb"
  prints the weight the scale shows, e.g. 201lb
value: 250lb
